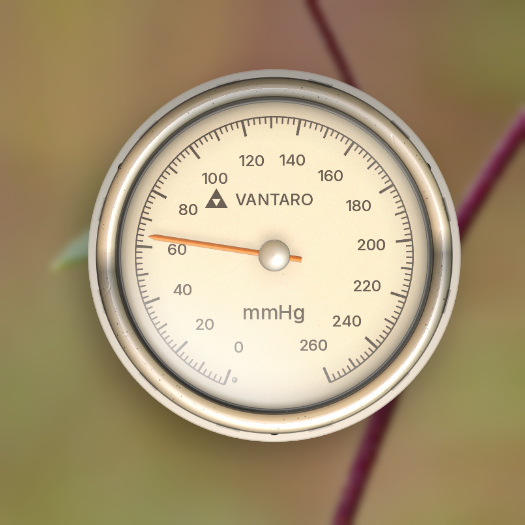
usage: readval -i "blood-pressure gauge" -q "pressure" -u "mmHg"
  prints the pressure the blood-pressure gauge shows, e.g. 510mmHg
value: 64mmHg
